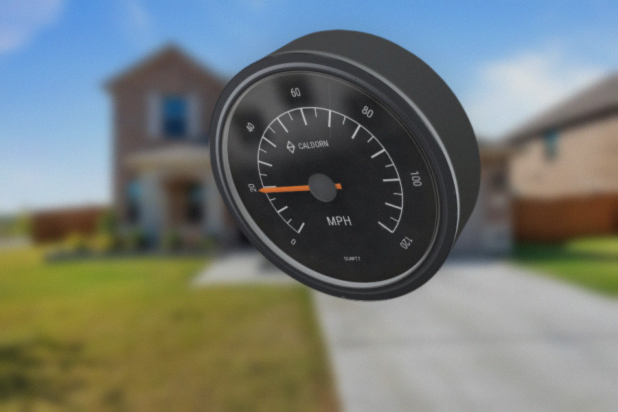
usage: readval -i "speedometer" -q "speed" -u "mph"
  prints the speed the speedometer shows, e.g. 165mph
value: 20mph
